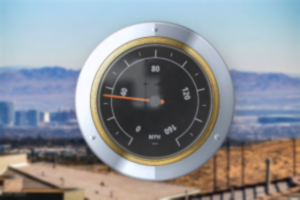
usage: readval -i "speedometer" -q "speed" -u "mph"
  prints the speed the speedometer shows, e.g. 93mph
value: 35mph
